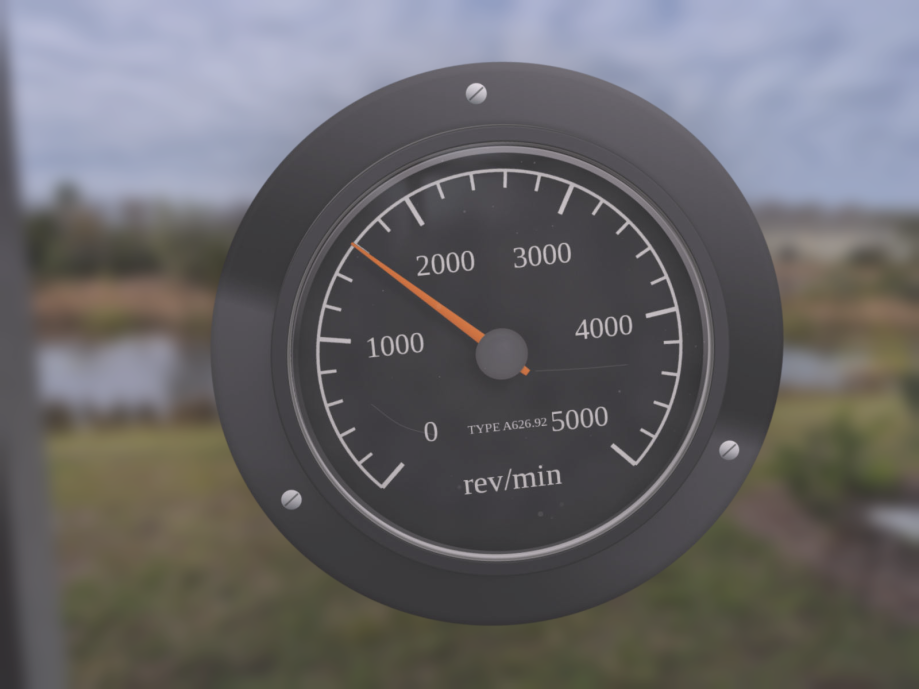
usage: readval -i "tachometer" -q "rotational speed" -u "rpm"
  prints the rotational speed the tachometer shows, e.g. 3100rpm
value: 1600rpm
